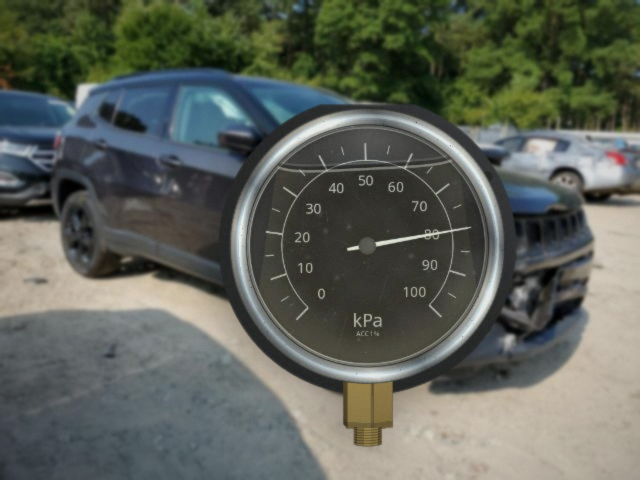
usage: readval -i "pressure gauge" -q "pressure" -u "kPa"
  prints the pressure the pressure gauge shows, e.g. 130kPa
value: 80kPa
